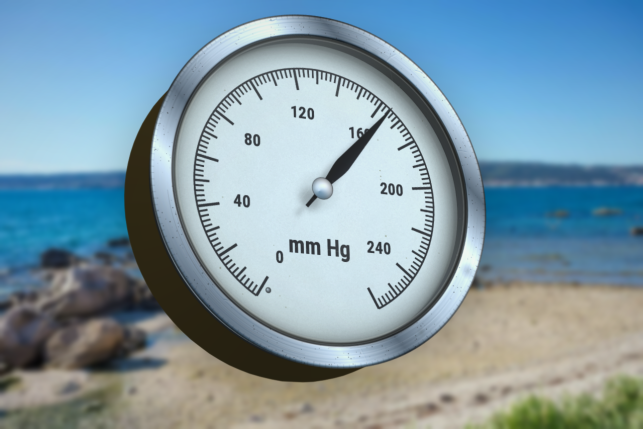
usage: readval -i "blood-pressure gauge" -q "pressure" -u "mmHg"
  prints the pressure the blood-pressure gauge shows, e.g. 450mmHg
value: 164mmHg
